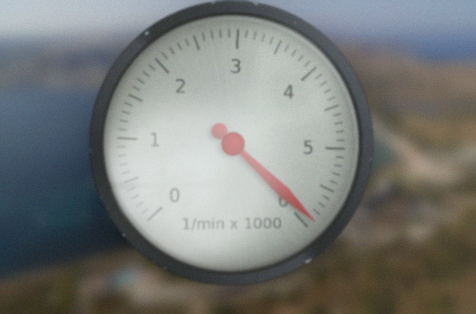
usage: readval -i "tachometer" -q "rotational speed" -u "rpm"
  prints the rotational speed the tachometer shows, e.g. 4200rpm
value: 5900rpm
